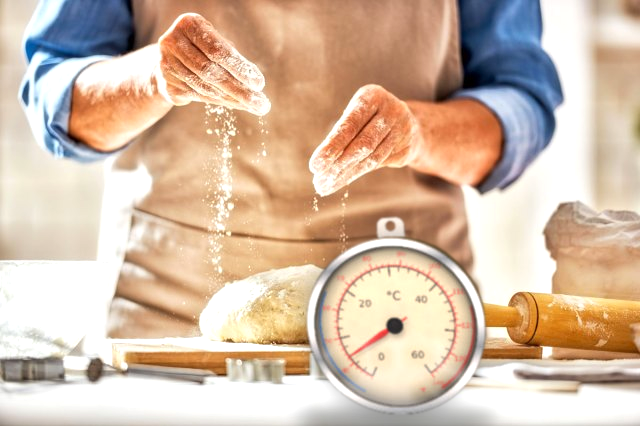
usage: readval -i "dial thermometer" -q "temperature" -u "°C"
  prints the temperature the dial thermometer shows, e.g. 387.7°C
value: 6°C
